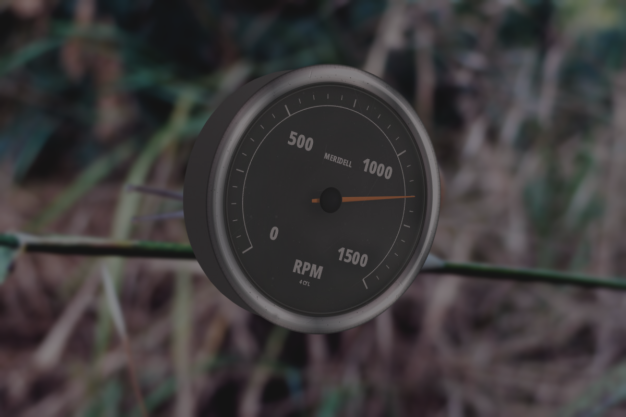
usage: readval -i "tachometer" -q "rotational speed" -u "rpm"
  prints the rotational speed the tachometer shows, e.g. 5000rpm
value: 1150rpm
